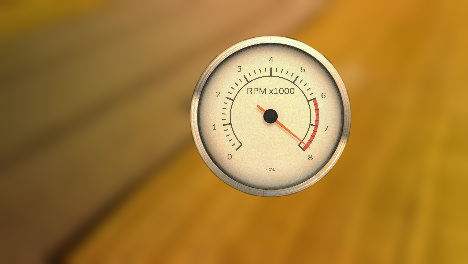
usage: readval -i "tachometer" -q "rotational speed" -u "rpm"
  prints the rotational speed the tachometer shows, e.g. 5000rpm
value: 7800rpm
